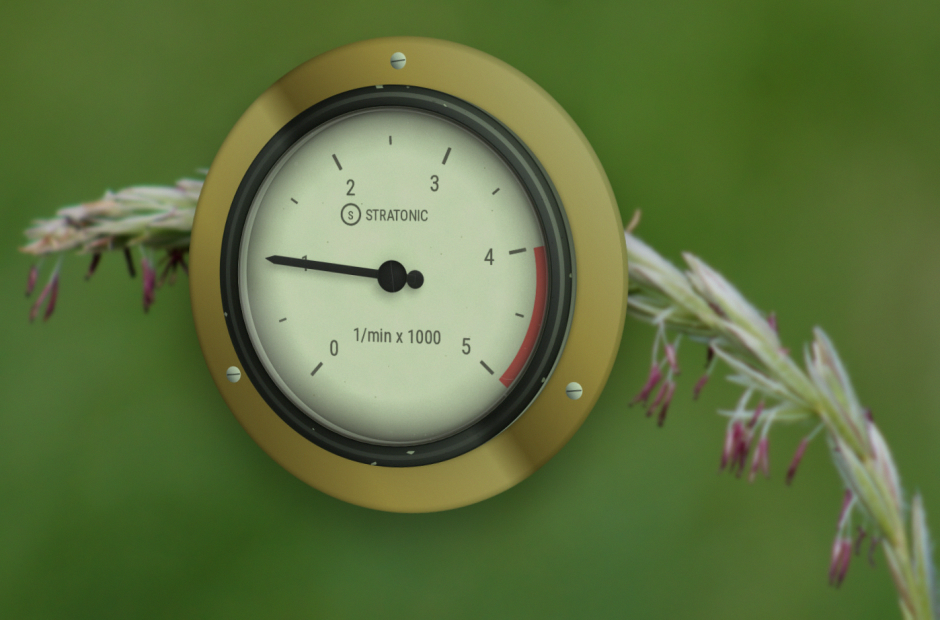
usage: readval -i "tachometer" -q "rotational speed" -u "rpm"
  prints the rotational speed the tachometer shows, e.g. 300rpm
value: 1000rpm
